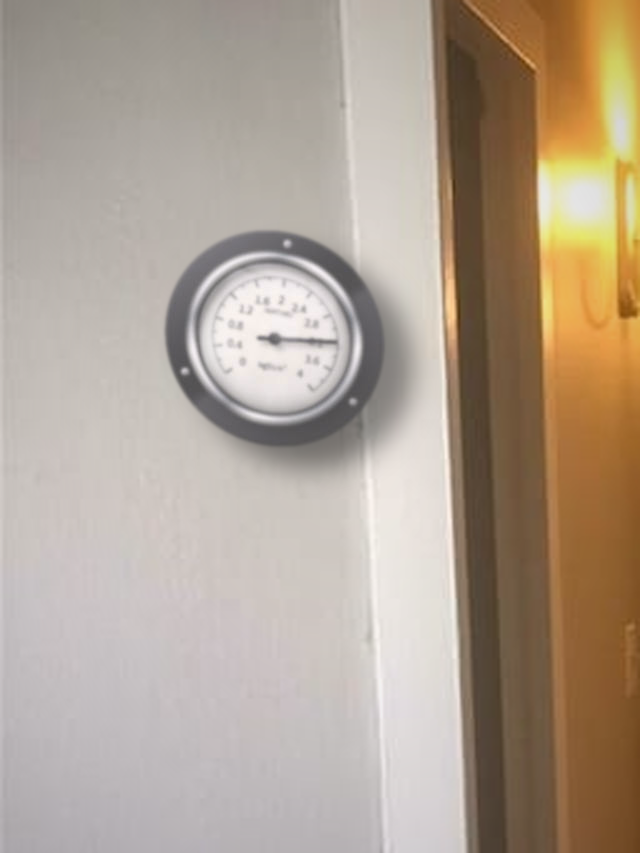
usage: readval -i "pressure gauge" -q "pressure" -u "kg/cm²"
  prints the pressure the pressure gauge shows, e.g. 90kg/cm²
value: 3.2kg/cm²
